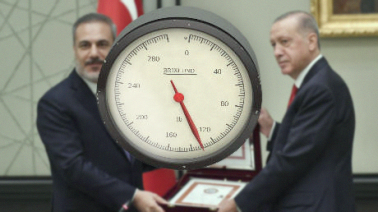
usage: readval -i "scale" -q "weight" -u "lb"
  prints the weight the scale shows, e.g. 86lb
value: 130lb
